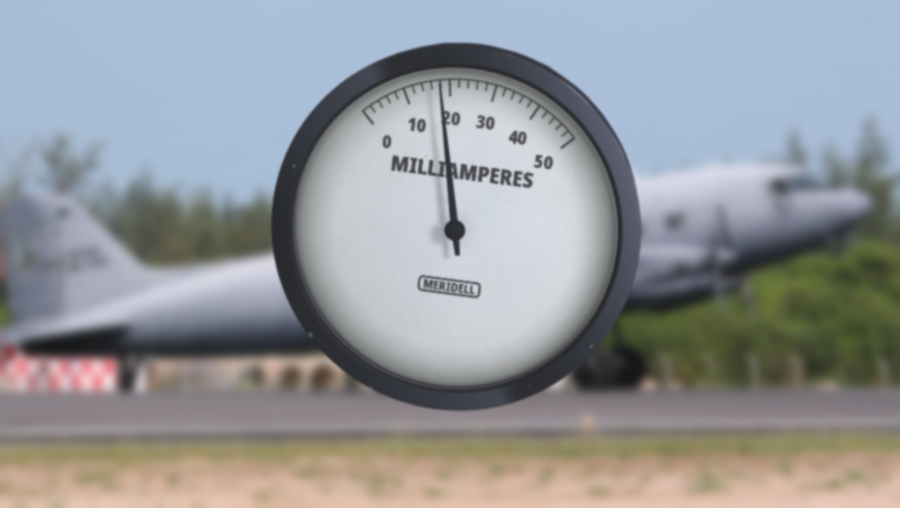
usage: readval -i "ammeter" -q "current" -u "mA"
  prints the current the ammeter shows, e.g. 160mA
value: 18mA
